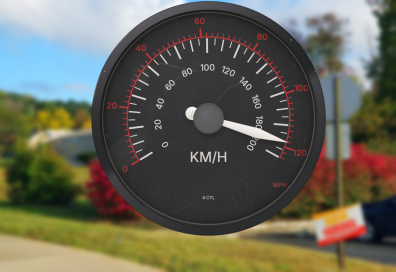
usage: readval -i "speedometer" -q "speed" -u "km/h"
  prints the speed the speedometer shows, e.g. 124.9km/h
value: 190km/h
